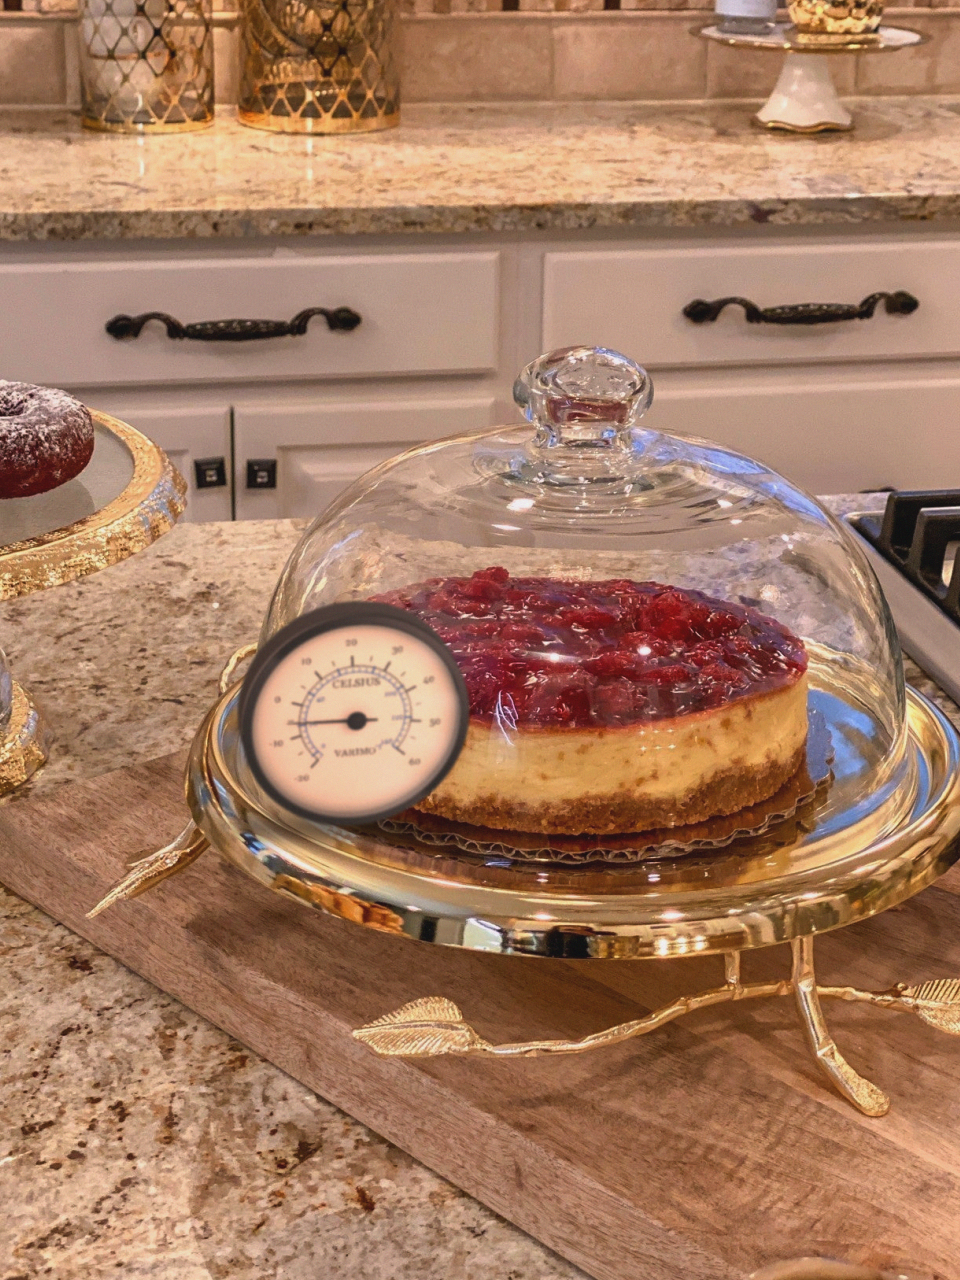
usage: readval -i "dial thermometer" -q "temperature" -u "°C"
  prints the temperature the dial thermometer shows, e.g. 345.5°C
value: -5°C
